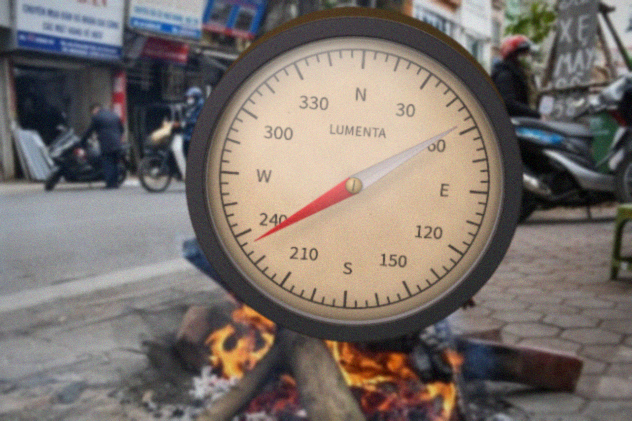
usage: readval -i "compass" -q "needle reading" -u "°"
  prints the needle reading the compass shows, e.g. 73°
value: 235°
